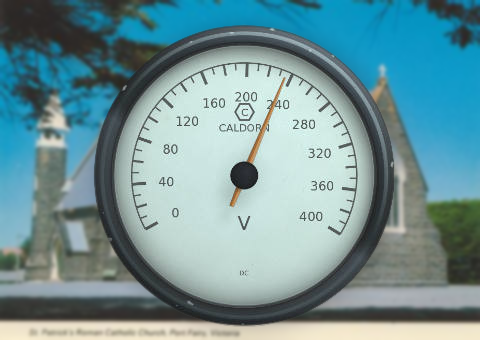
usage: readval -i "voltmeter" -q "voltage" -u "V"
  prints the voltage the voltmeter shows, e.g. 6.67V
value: 235V
